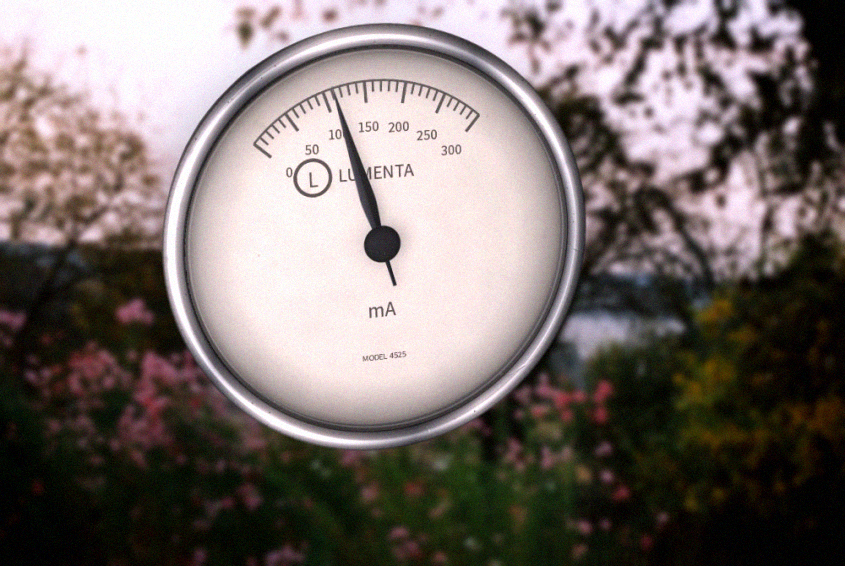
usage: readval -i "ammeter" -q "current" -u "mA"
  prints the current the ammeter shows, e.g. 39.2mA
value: 110mA
